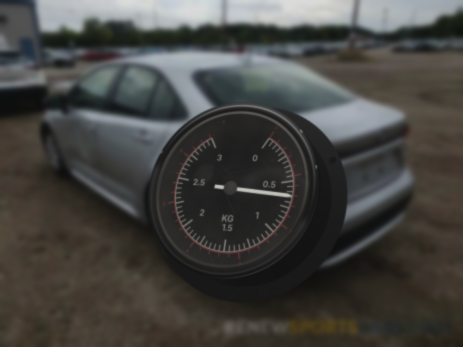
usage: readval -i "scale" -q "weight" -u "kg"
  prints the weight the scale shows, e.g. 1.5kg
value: 0.65kg
